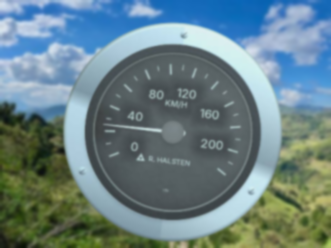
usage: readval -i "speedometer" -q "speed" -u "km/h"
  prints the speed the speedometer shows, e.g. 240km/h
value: 25km/h
